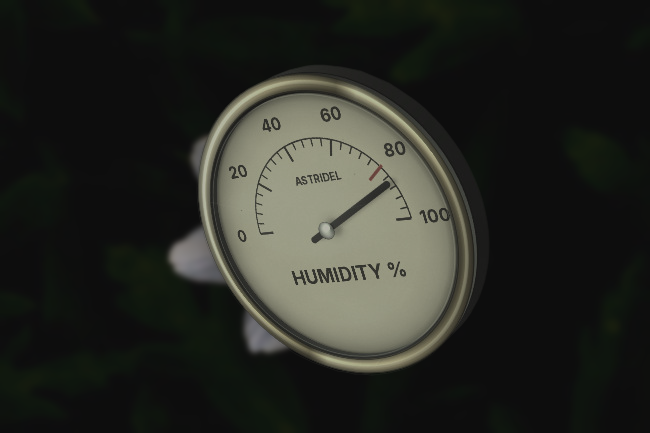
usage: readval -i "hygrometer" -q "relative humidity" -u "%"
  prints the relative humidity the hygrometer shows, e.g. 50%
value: 86%
